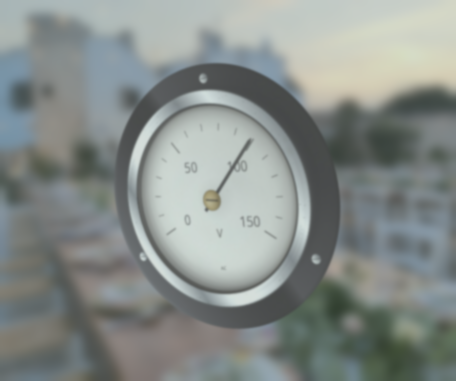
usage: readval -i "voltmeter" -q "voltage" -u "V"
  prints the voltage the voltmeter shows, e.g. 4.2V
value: 100V
